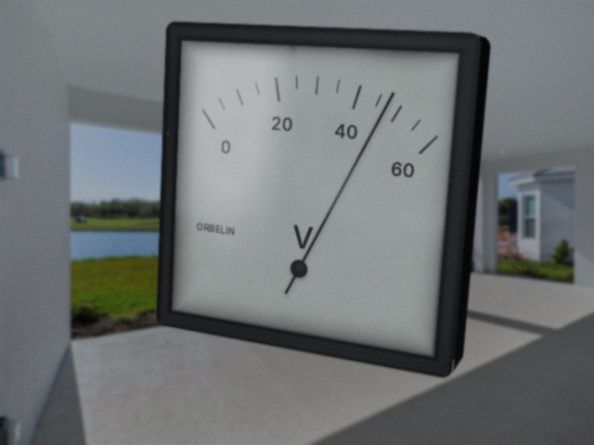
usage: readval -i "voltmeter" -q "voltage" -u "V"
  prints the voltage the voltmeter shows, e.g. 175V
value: 47.5V
